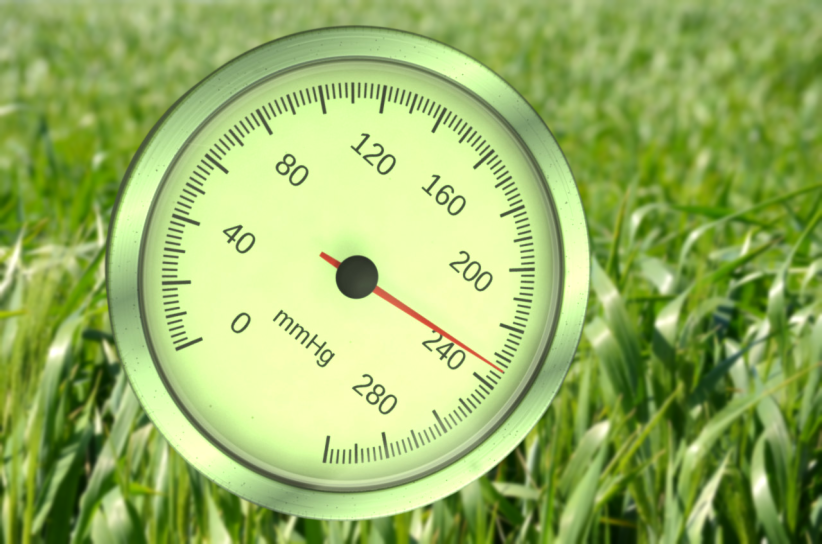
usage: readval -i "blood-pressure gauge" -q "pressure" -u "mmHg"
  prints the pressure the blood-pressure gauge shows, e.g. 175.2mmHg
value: 234mmHg
